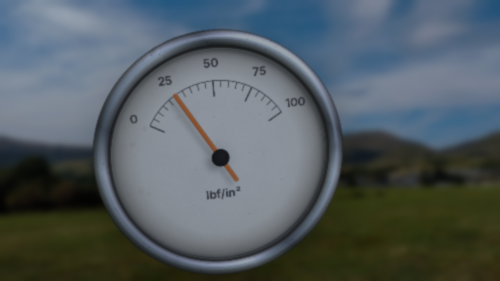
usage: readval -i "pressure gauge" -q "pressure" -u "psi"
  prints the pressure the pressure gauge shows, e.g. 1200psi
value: 25psi
